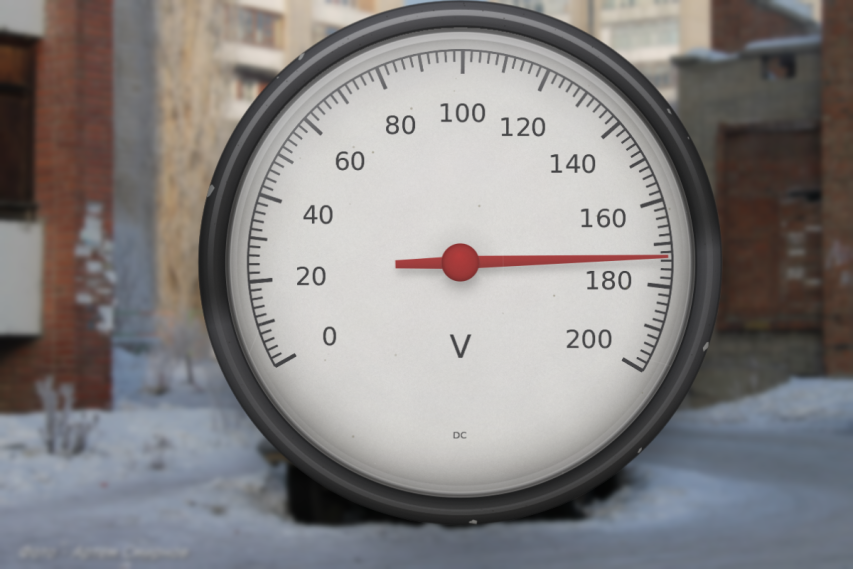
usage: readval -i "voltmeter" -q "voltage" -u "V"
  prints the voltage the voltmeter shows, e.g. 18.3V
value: 173V
